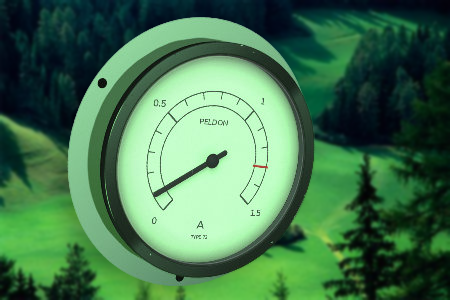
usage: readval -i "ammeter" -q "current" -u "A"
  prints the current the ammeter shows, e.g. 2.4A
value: 0.1A
